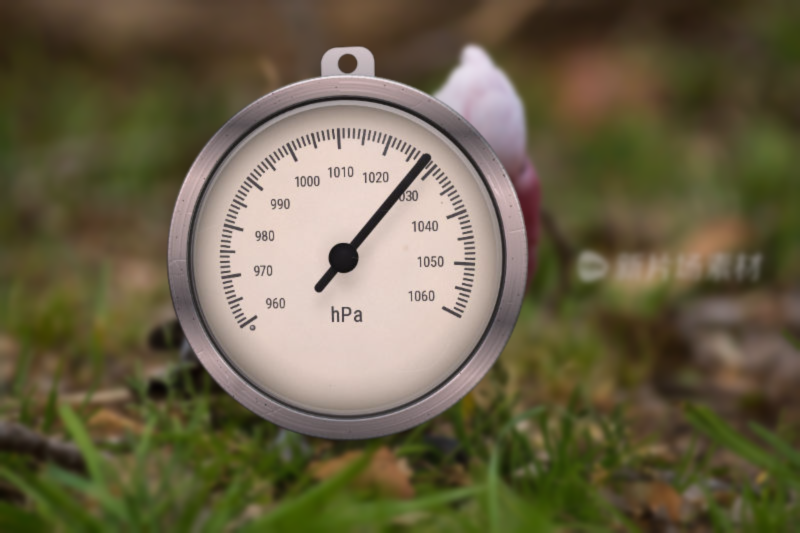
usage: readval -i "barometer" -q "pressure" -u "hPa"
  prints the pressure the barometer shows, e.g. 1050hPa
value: 1028hPa
